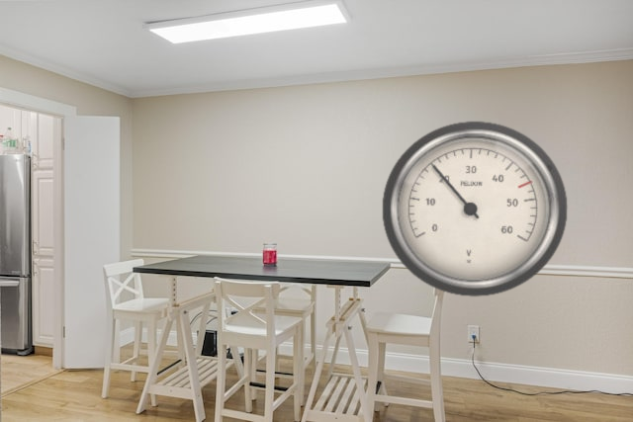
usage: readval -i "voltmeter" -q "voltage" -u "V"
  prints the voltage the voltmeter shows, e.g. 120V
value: 20V
